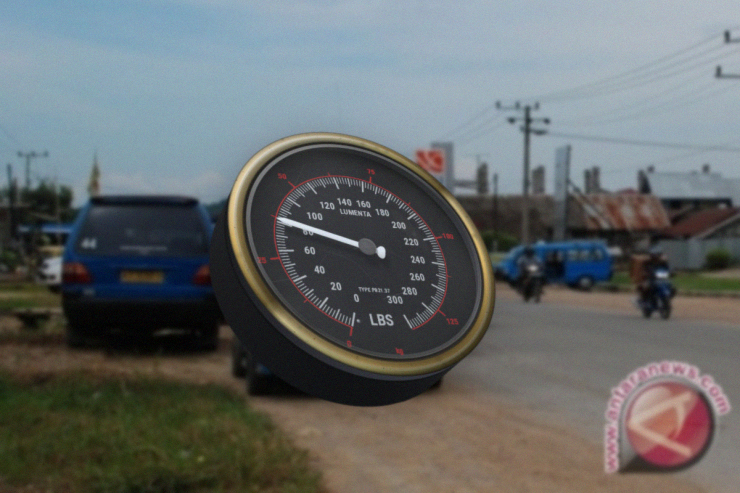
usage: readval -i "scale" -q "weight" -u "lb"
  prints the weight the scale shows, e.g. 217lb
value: 80lb
